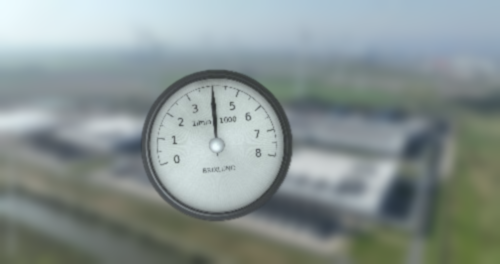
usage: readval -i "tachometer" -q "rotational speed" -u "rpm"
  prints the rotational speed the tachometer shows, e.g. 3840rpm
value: 4000rpm
